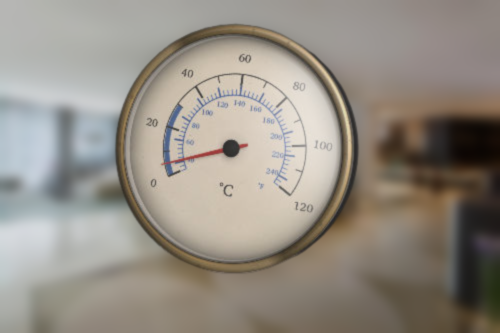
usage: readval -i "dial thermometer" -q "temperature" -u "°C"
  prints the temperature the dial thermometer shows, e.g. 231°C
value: 5°C
